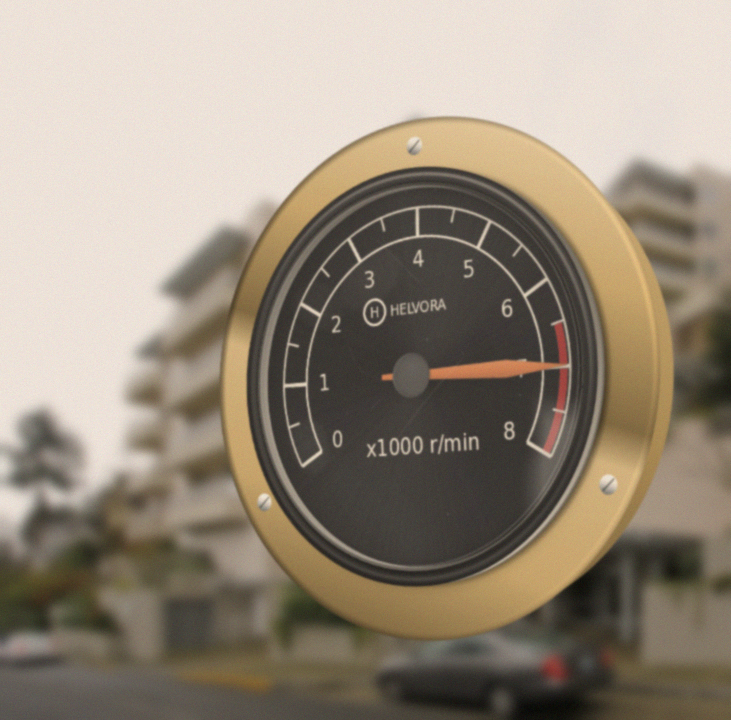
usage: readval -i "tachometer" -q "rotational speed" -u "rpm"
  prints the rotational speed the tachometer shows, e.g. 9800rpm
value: 7000rpm
